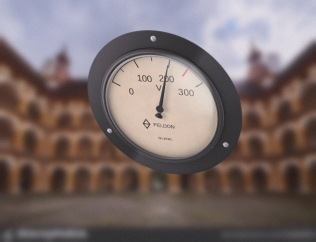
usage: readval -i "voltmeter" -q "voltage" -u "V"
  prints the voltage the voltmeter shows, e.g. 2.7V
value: 200V
